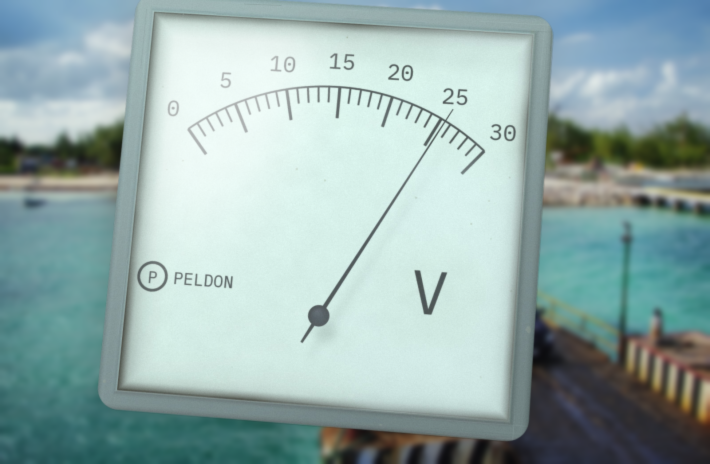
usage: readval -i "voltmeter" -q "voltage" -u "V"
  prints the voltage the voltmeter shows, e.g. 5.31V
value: 25.5V
